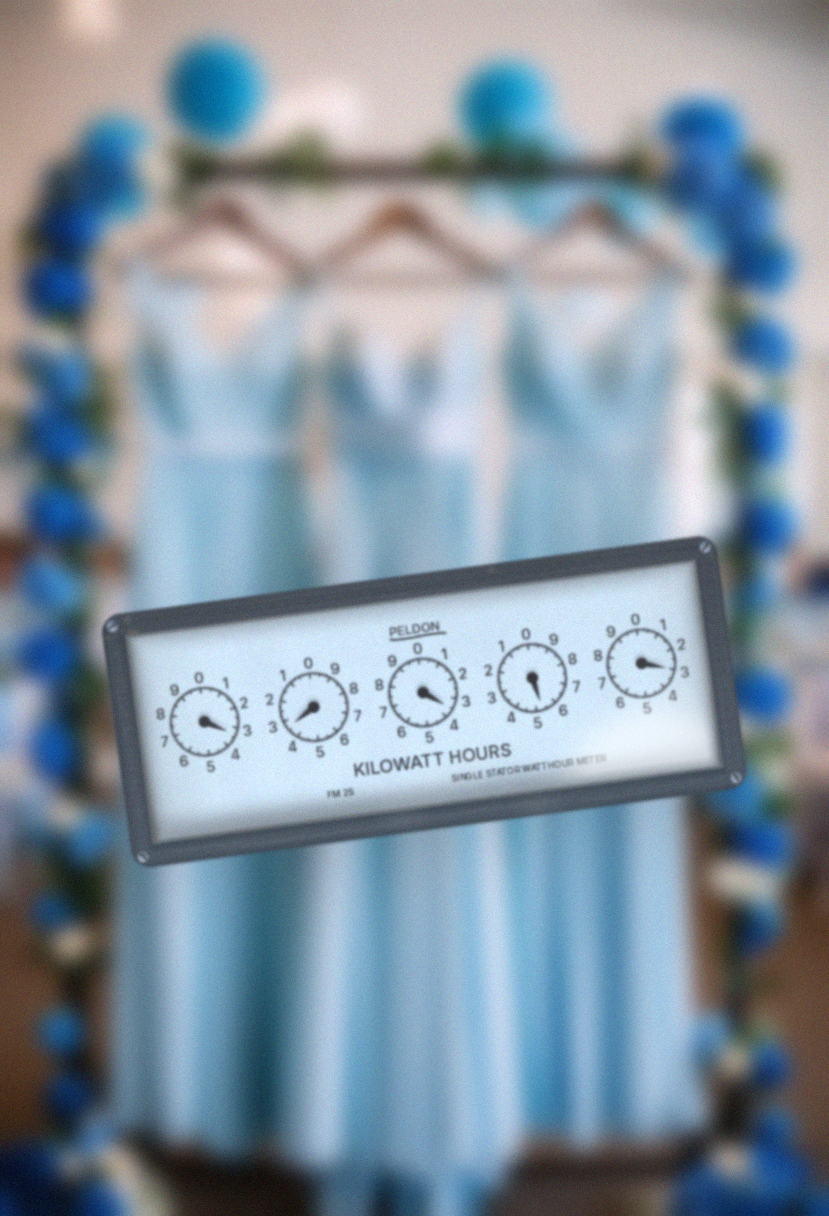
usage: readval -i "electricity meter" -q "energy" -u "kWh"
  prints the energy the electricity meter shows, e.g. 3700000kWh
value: 33353kWh
